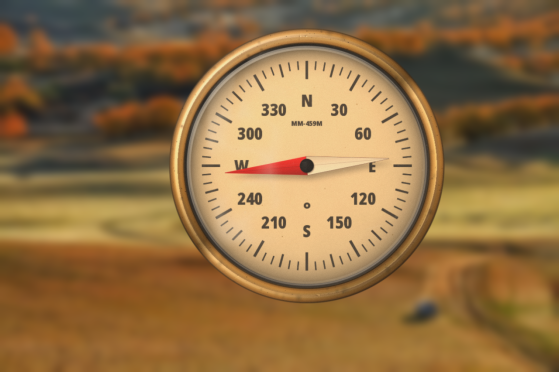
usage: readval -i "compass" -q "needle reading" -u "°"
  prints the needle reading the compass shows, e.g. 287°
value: 265°
